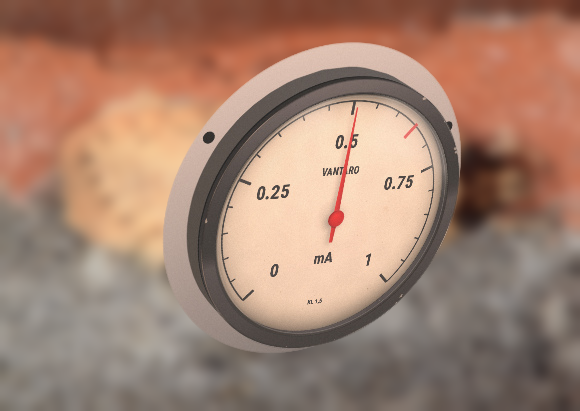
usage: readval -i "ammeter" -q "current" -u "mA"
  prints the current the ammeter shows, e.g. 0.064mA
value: 0.5mA
